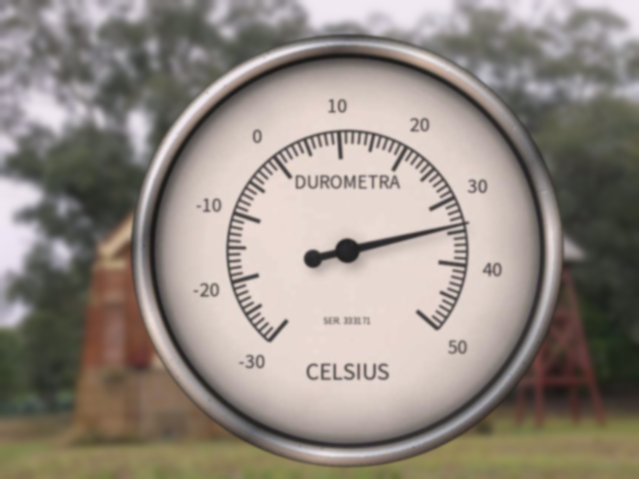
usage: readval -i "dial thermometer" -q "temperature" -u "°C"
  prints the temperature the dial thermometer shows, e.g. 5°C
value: 34°C
